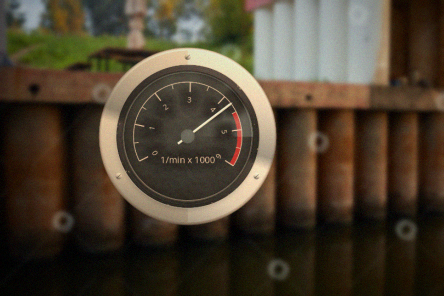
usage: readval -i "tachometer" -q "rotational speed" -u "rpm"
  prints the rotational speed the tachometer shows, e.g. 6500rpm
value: 4250rpm
